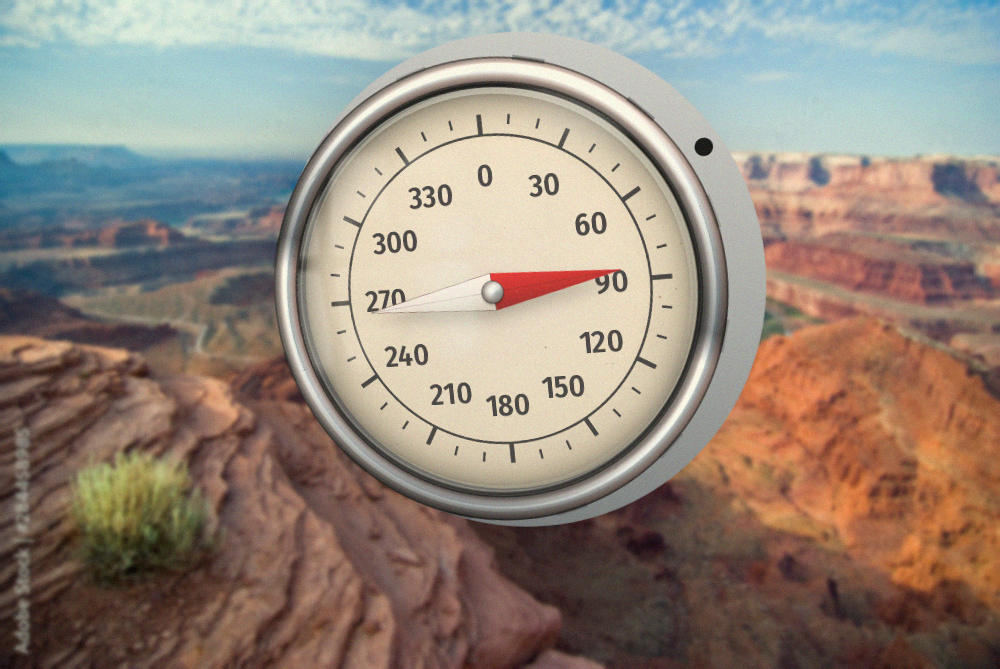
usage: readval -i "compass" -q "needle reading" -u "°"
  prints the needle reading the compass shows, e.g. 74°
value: 85°
